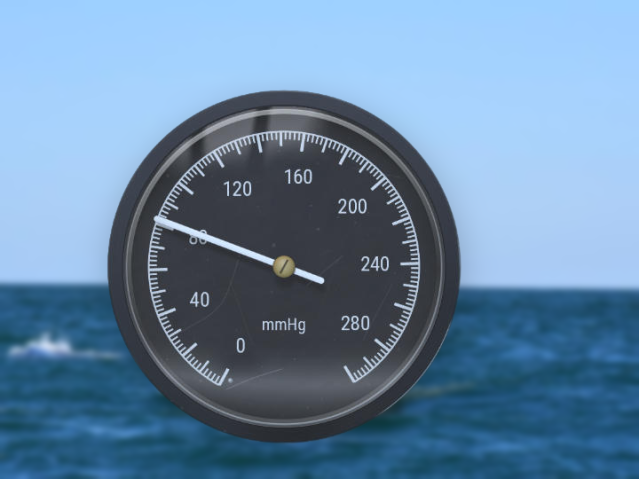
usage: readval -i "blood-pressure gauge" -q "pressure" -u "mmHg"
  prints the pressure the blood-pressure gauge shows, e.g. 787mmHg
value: 82mmHg
